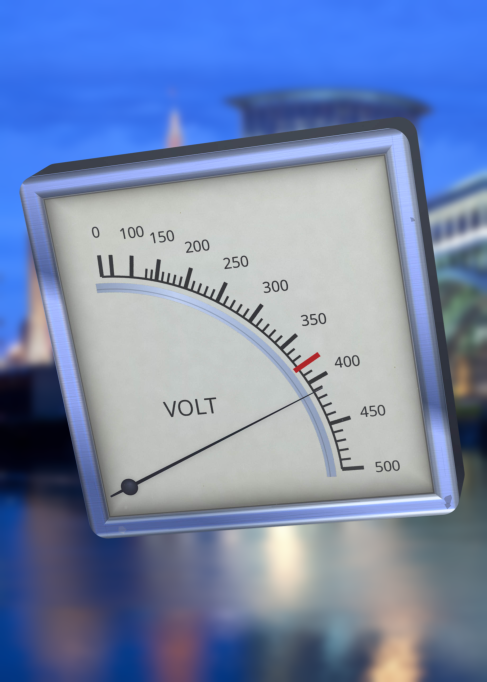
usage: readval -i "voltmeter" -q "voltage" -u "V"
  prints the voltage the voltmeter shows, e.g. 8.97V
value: 410V
